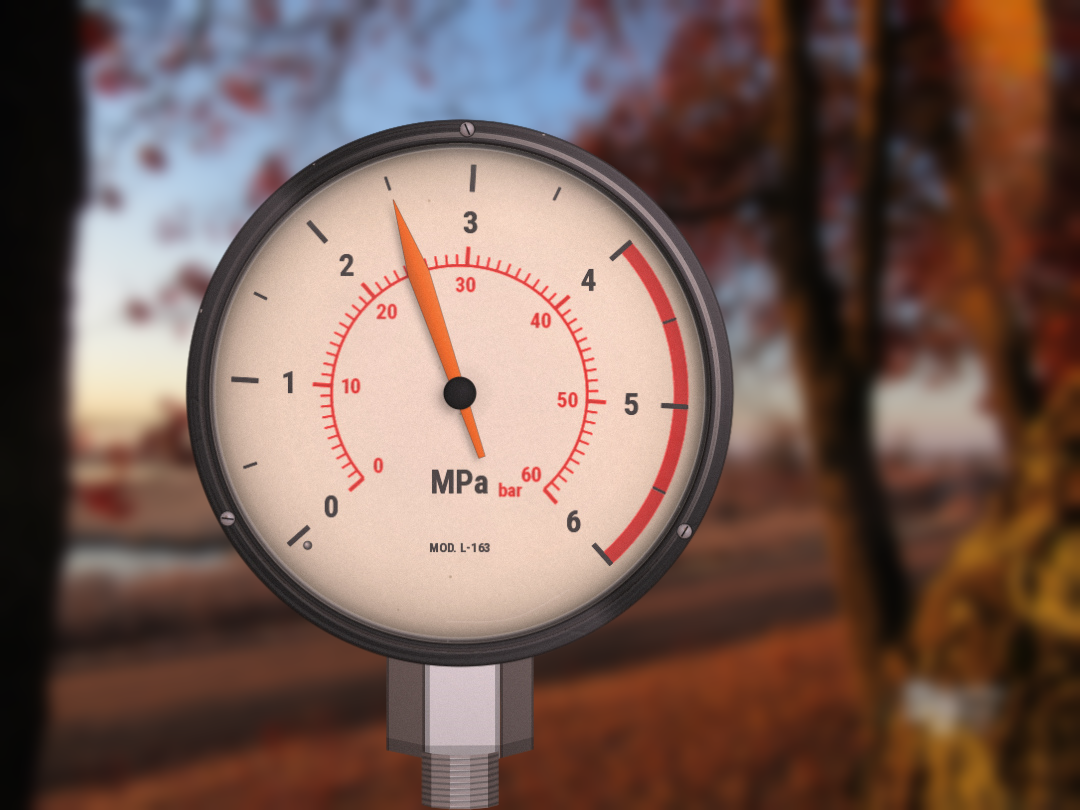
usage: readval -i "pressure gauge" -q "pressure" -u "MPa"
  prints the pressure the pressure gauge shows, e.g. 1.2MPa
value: 2.5MPa
